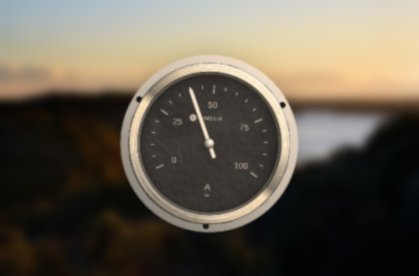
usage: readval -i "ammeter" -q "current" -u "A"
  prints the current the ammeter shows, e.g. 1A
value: 40A
